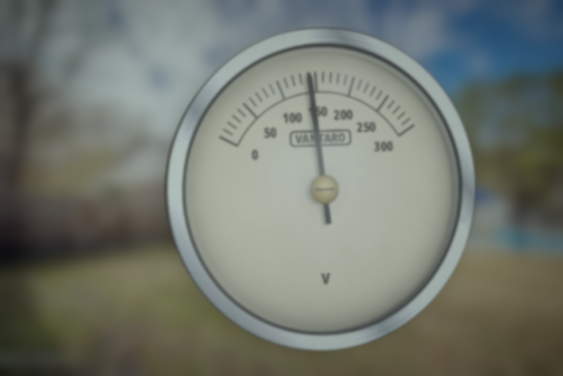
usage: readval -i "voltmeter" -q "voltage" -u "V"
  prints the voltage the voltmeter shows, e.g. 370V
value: 140V
